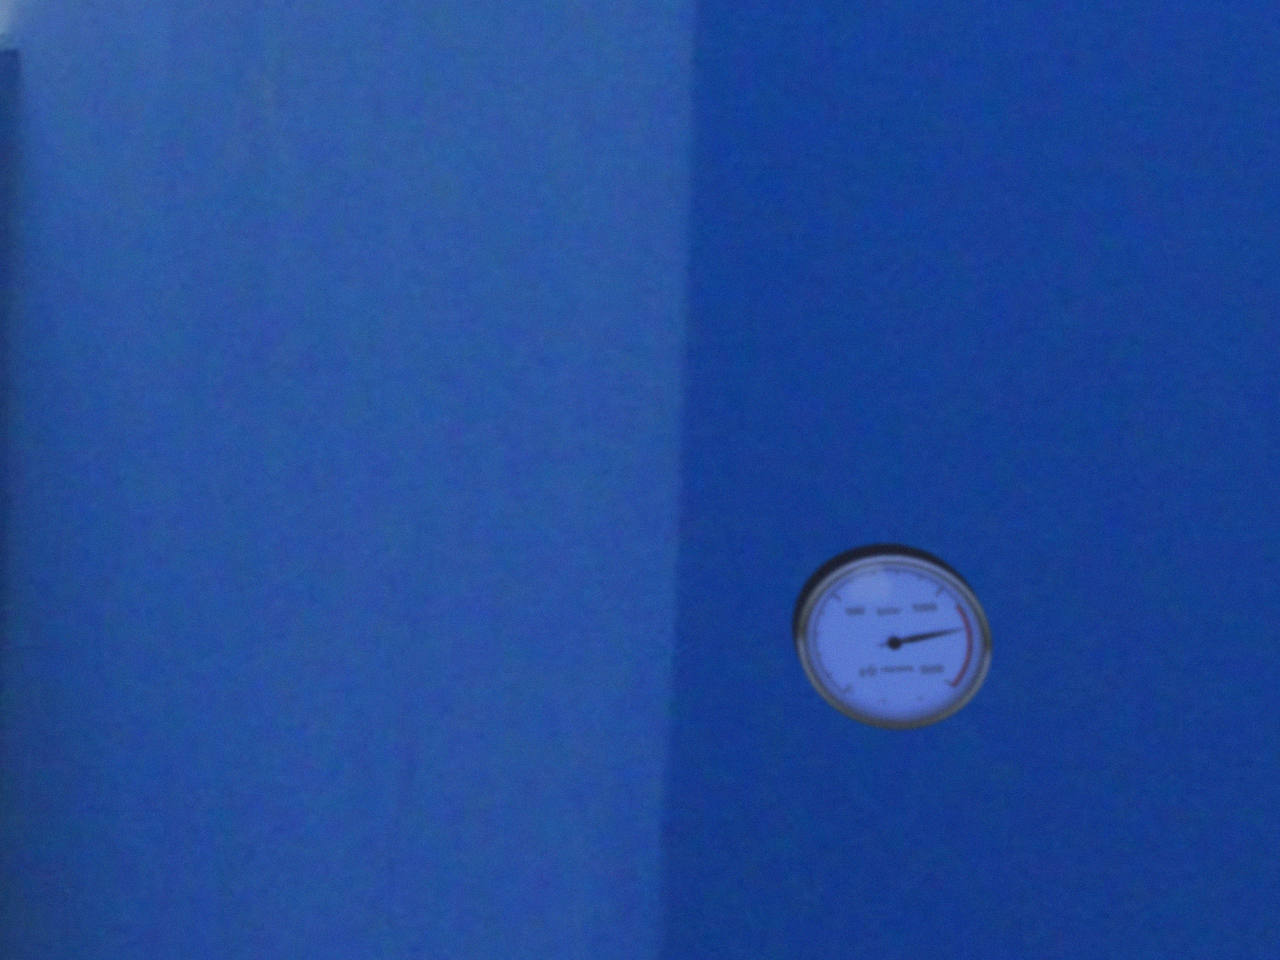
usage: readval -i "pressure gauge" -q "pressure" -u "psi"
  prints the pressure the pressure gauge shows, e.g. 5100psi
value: 1200psi
